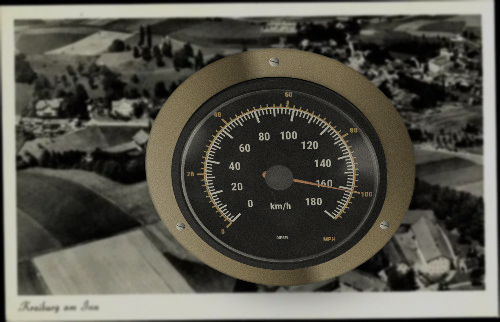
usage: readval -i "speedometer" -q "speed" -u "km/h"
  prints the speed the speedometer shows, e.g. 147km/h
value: 160km/h
